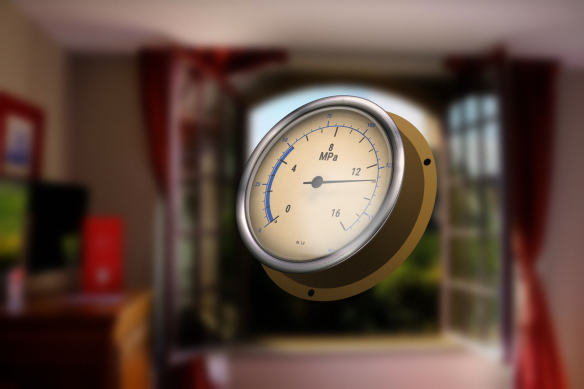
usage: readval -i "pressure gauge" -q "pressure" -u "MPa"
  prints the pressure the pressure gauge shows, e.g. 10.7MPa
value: 13MPa
